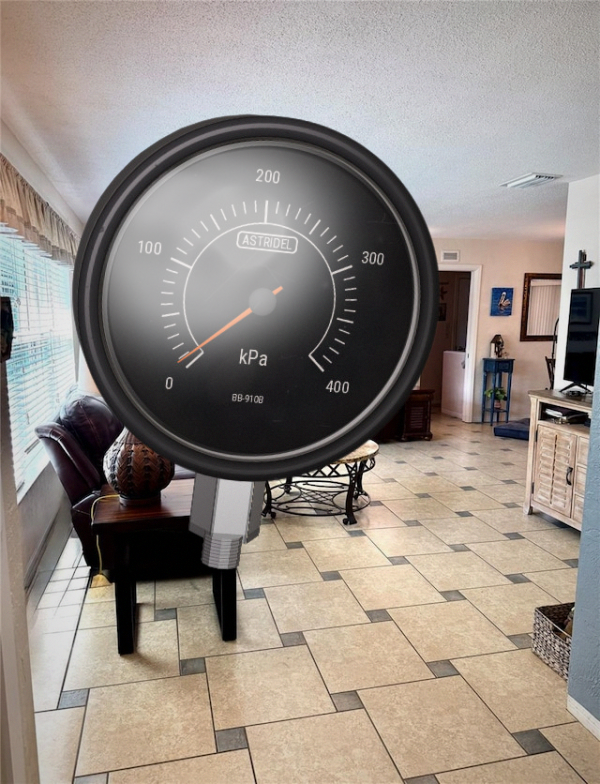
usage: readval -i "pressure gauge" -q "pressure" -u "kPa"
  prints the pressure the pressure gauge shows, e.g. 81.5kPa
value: 10kPa
